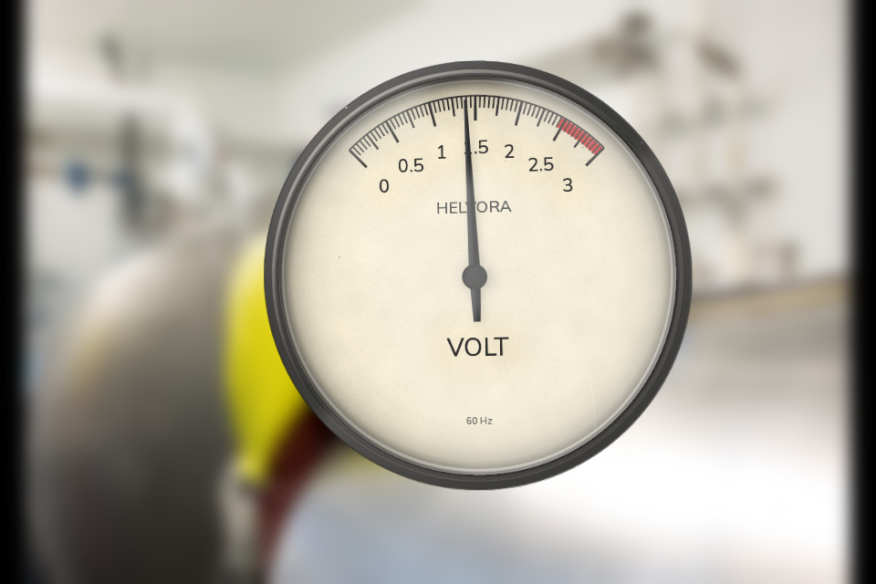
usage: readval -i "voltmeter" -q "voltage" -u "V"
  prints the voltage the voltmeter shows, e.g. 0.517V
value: 1.4V
